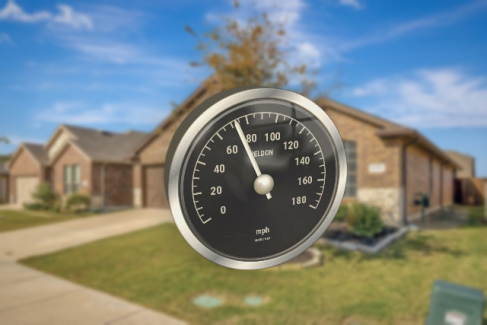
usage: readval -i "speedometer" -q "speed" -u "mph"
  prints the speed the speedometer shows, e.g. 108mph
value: 72.5mph
